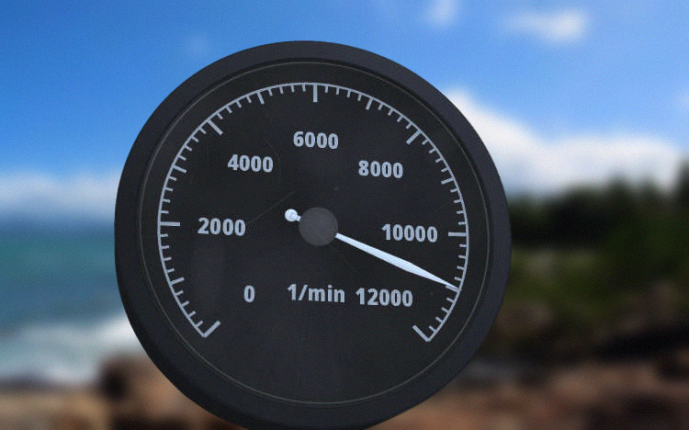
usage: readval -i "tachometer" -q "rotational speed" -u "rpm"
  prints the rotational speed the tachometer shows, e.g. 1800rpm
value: 11000rpm
